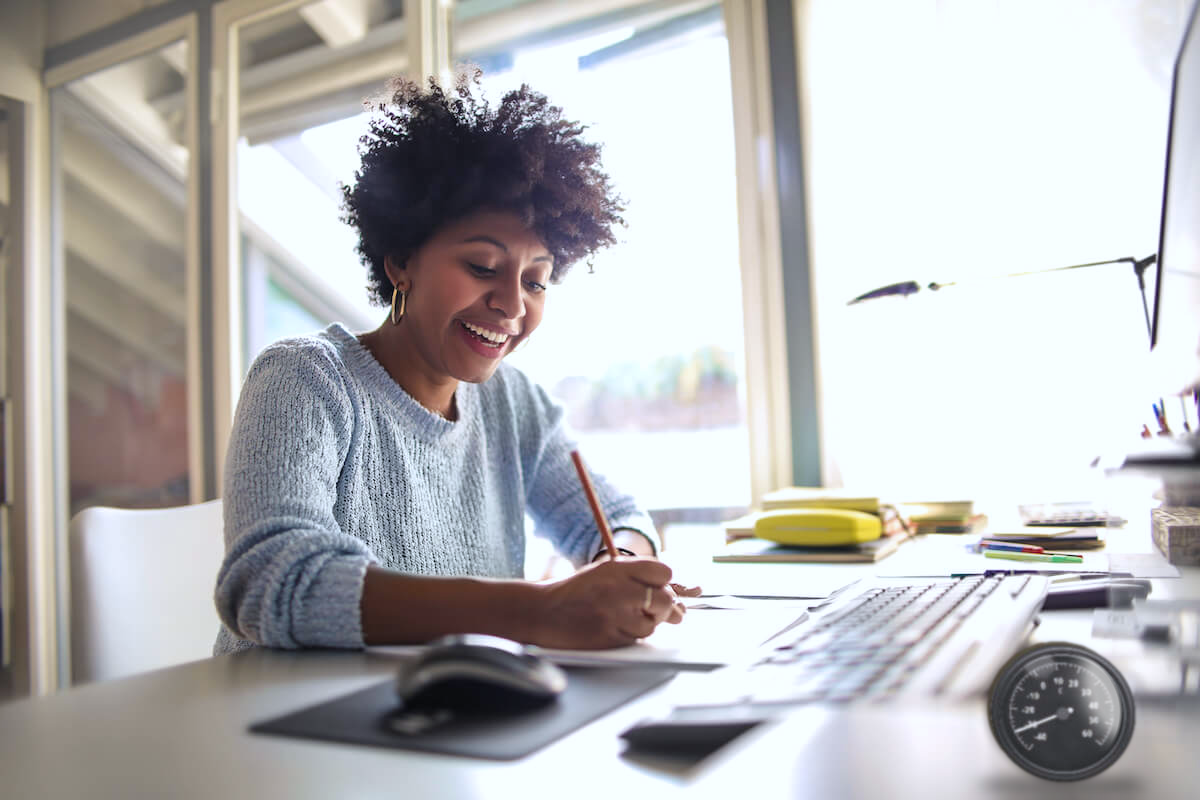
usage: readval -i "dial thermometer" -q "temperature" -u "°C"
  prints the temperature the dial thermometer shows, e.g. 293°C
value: -30°C
